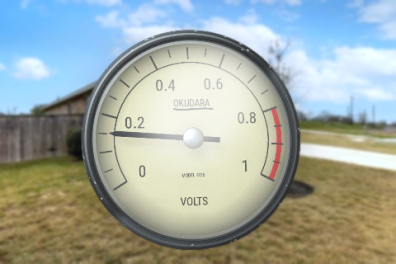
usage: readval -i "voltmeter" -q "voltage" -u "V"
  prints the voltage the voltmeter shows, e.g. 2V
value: 0.15V
